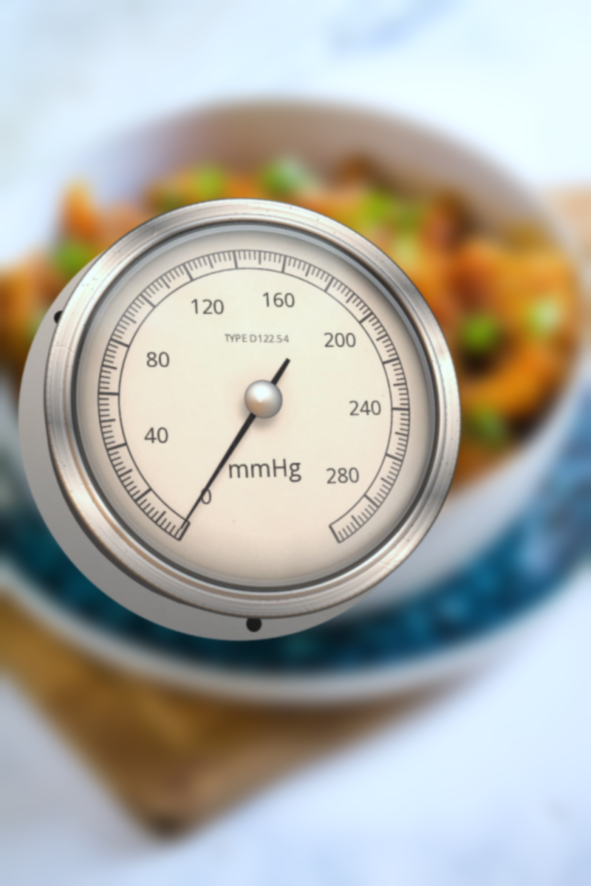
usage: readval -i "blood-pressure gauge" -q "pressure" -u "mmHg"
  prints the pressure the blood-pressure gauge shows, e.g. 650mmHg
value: 2mmHg
